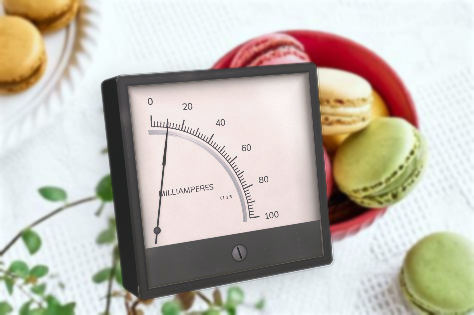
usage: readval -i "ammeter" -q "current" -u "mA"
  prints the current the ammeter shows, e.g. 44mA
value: 10mA
